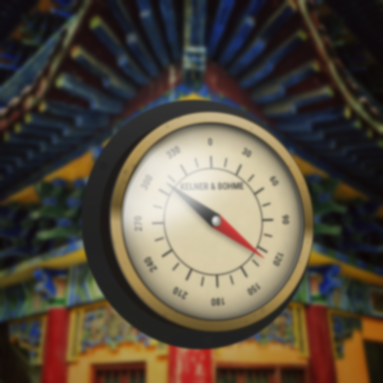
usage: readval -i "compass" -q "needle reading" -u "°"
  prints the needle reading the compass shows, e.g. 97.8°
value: 127.5°
